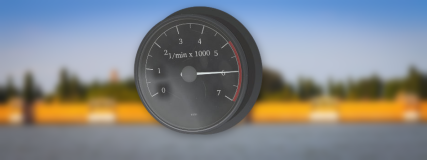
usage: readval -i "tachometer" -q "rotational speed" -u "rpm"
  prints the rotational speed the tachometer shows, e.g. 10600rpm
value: 6000rpm
